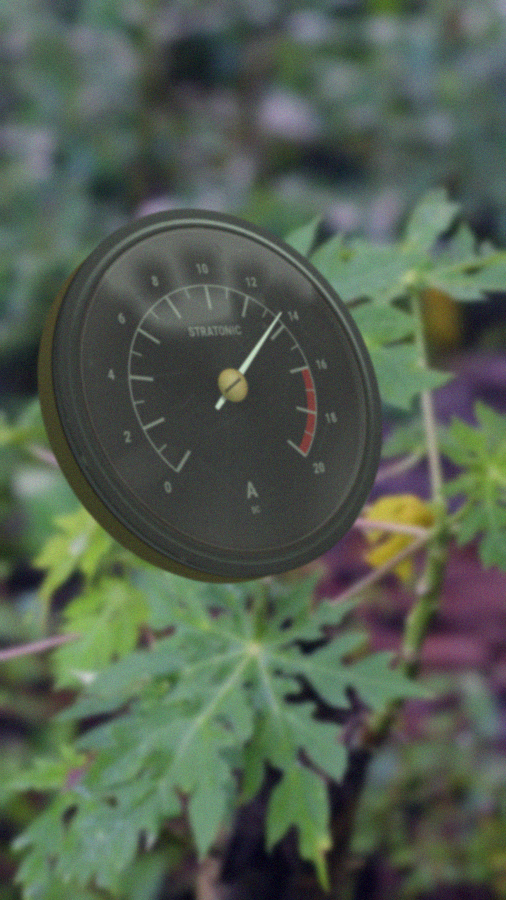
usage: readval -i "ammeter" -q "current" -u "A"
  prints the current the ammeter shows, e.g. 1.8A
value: 13.5A
